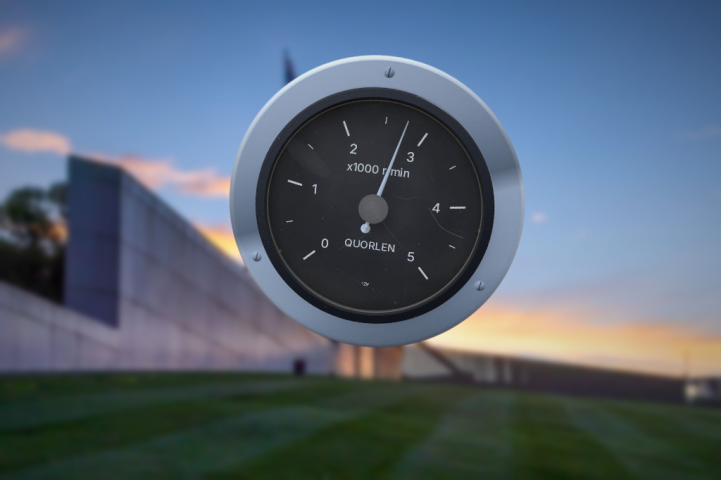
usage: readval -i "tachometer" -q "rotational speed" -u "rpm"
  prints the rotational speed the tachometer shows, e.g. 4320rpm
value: 2750rpm
